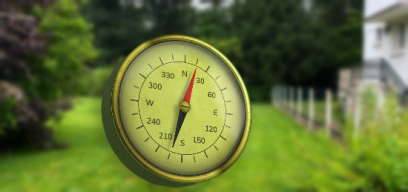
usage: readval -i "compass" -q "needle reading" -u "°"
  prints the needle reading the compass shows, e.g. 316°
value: 15°
